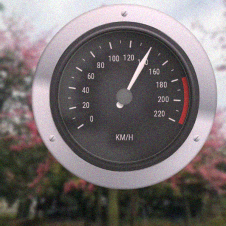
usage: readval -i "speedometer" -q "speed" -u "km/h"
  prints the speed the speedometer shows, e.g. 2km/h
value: 140km/h
